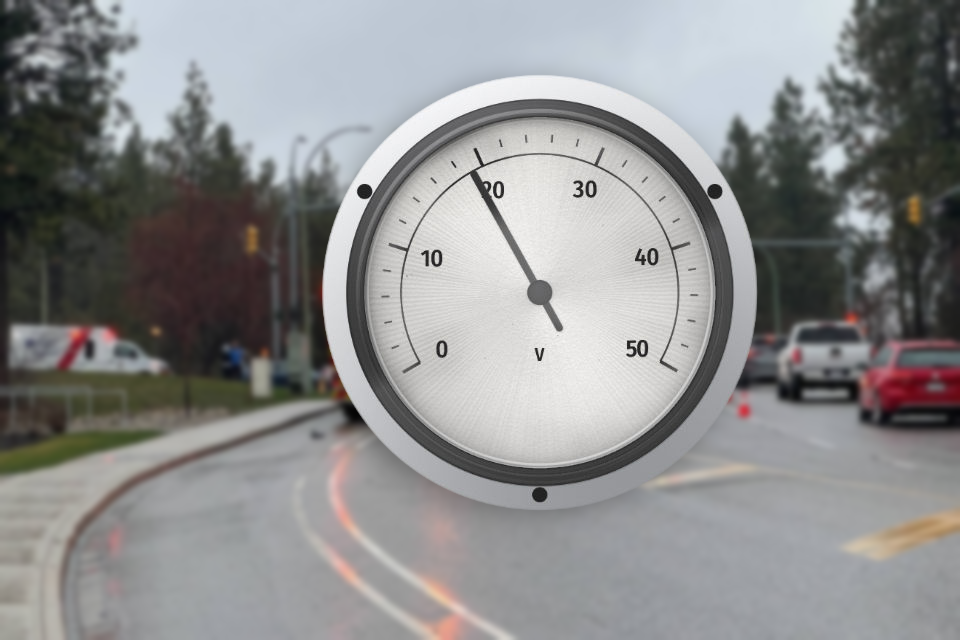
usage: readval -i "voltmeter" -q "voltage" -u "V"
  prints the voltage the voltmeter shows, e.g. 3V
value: 19V
